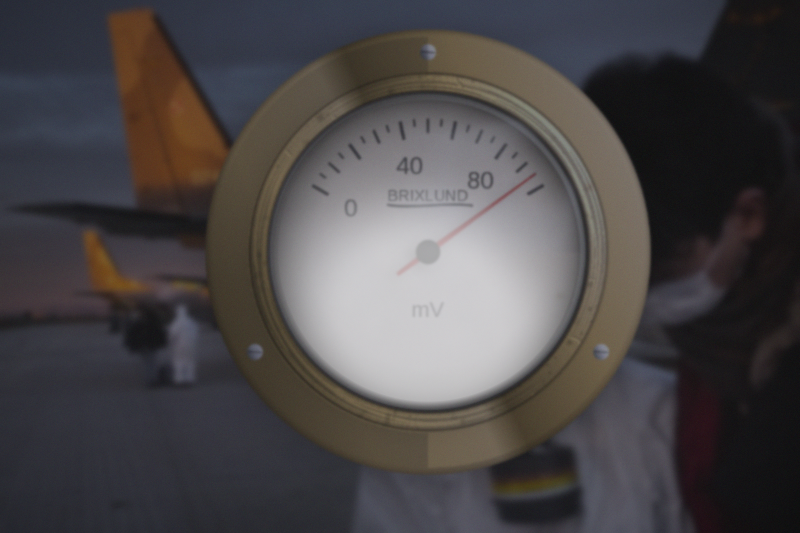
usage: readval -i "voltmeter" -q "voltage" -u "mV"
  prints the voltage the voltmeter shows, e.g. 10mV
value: 95mV
